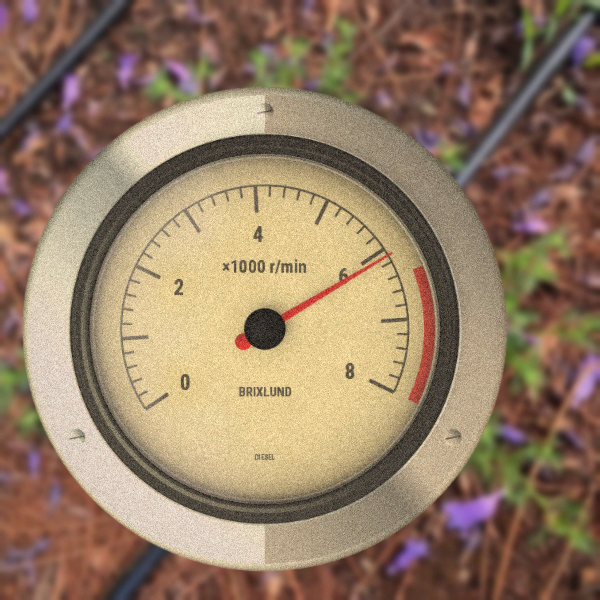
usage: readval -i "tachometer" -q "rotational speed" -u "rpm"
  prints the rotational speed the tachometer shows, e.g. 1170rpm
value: 6100rpm
